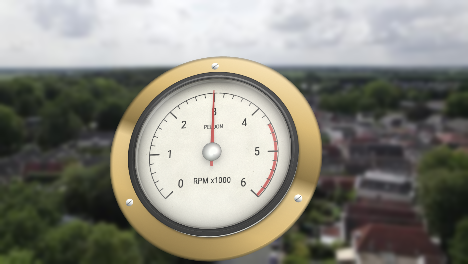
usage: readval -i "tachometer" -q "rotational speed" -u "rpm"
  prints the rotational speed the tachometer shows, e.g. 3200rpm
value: 3000rpm
